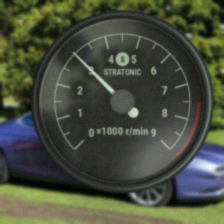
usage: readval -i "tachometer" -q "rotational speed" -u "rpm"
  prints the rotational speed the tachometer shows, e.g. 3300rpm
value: 3000rpm
